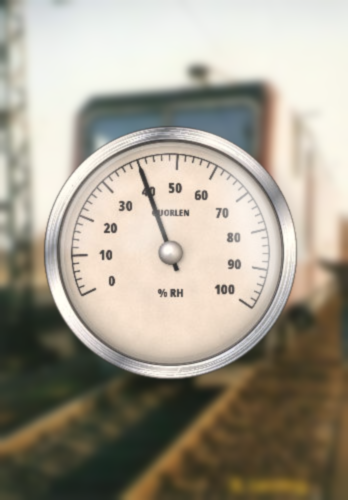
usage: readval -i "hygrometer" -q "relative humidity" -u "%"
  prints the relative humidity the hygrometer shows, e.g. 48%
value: 40%
